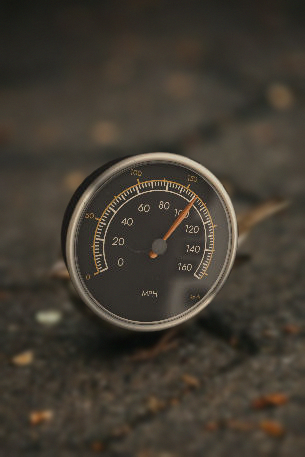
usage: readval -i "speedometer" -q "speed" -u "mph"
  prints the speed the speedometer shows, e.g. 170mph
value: 100mph
